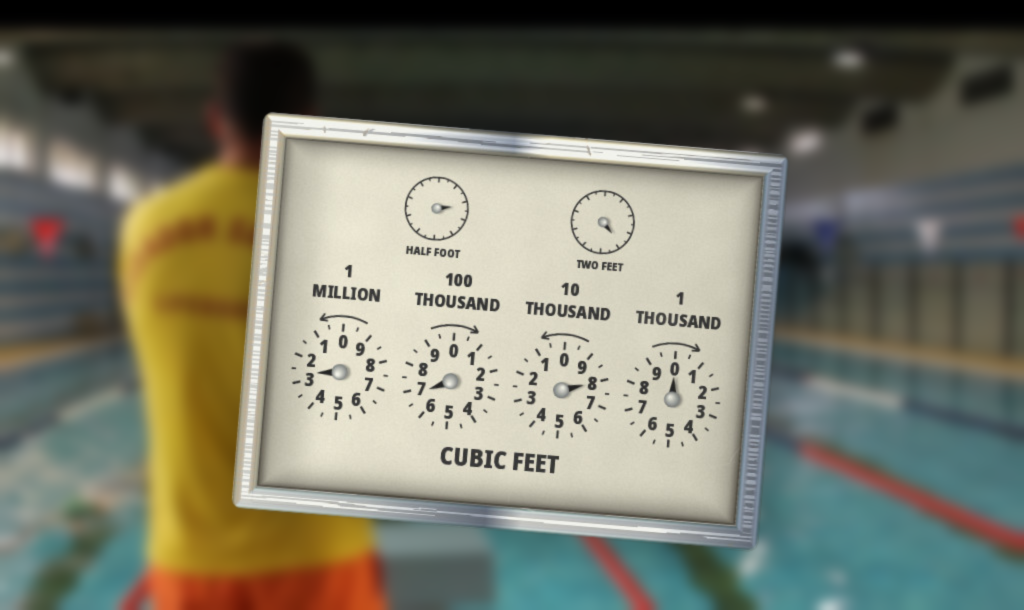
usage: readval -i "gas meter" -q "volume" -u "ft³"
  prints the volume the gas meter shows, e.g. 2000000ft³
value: 268000ft³
